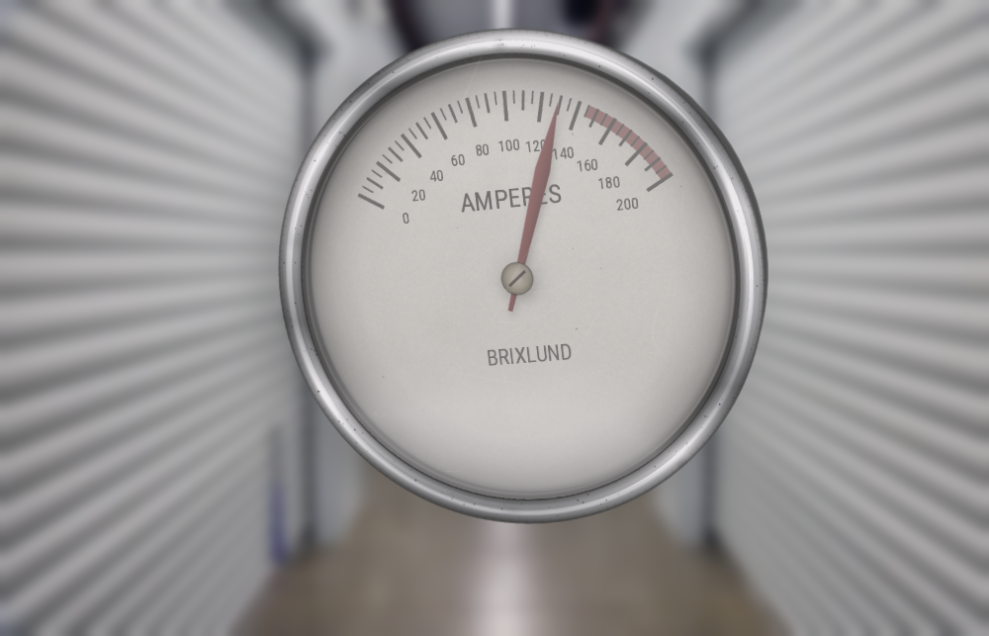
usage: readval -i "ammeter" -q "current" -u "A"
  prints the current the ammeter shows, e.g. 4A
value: 130A
